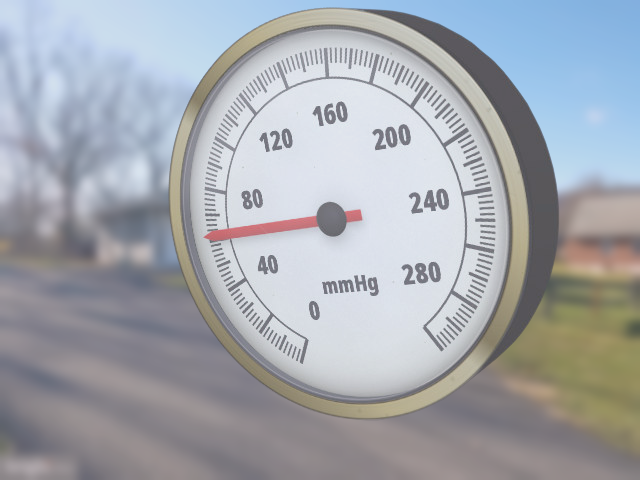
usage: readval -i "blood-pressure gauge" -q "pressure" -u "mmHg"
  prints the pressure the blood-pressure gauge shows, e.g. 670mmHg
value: 62mmHg
